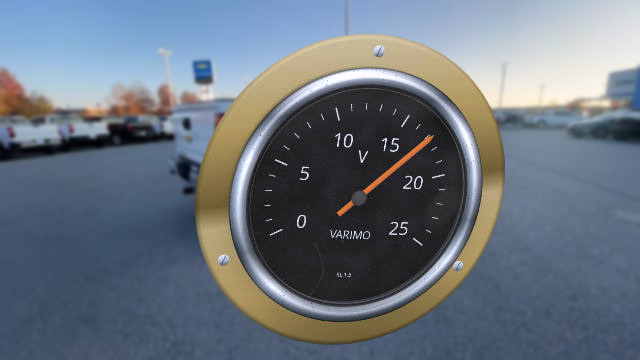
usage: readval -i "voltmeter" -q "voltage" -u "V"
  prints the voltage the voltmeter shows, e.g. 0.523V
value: 17V
